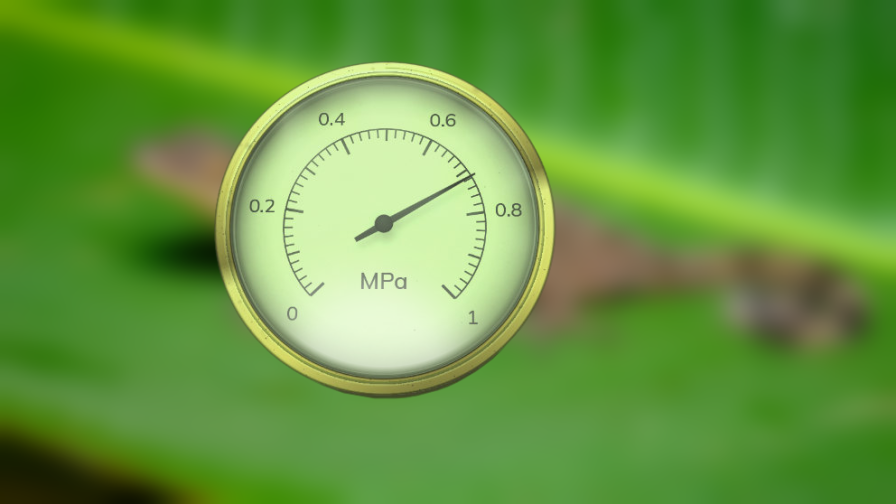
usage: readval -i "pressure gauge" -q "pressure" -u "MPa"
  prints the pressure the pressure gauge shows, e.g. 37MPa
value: 0.72MPa
